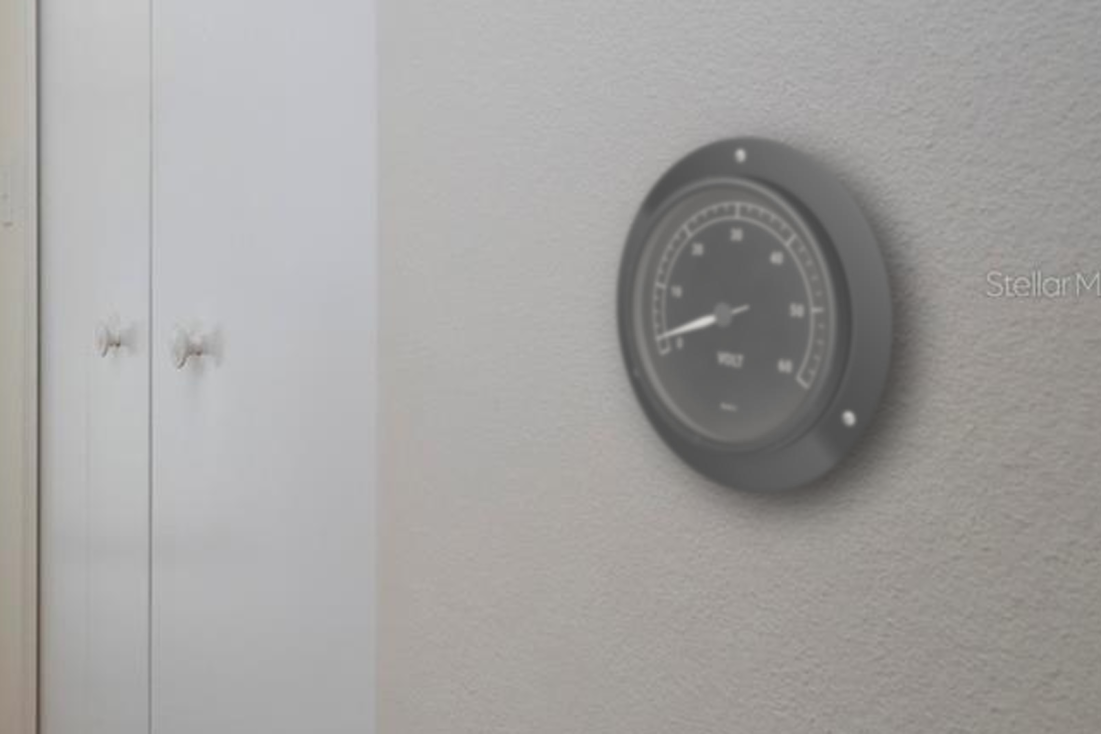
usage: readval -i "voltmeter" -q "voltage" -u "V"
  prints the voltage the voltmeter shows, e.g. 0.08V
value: 2V
